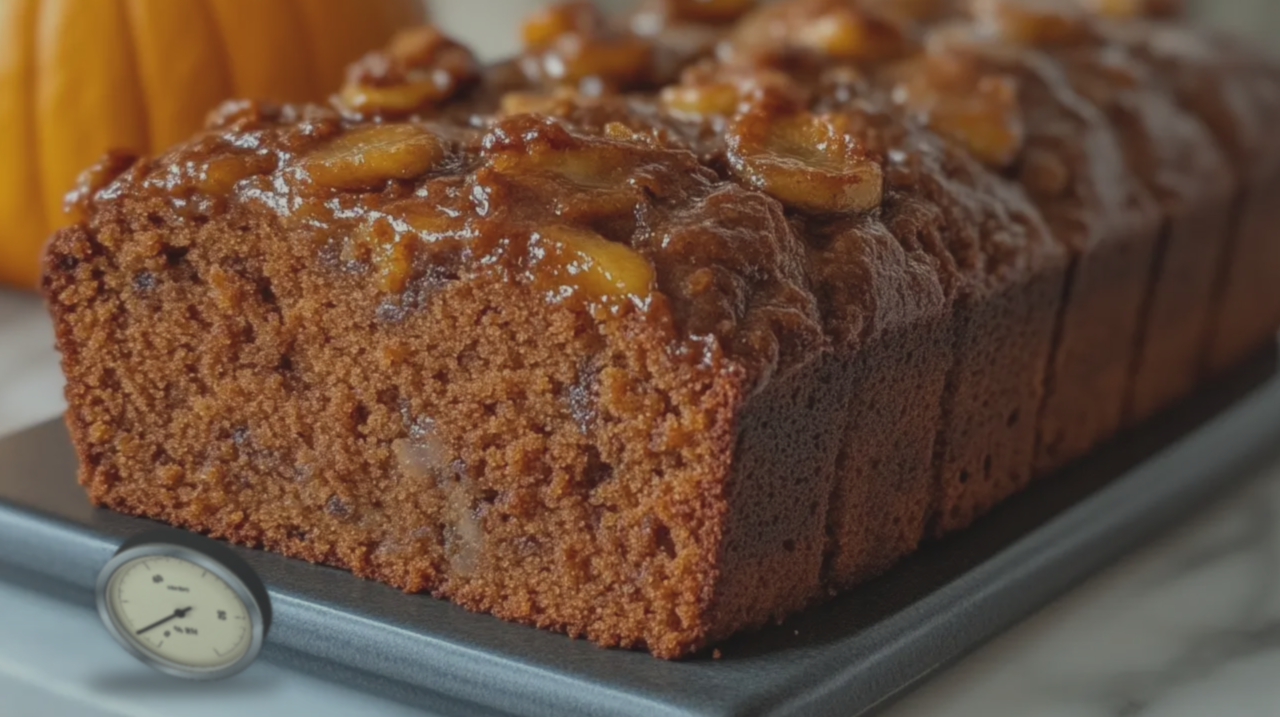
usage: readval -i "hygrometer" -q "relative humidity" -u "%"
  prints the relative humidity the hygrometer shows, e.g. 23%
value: 8%
